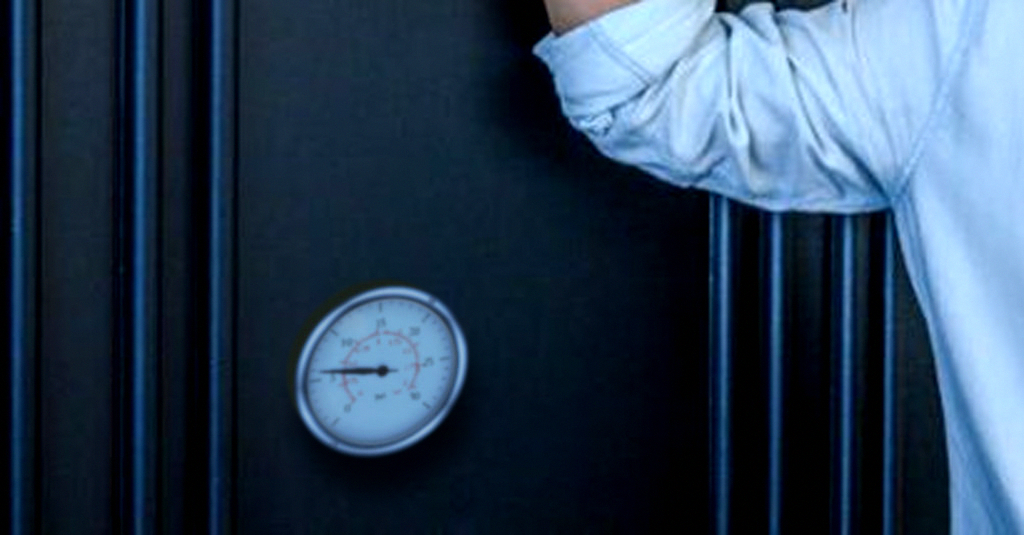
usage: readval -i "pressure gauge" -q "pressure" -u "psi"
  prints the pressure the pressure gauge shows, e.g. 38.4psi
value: 6psi
